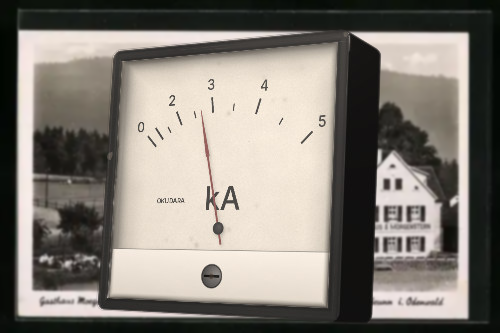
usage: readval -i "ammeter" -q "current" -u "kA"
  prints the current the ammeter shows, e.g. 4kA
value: 2.75kA
